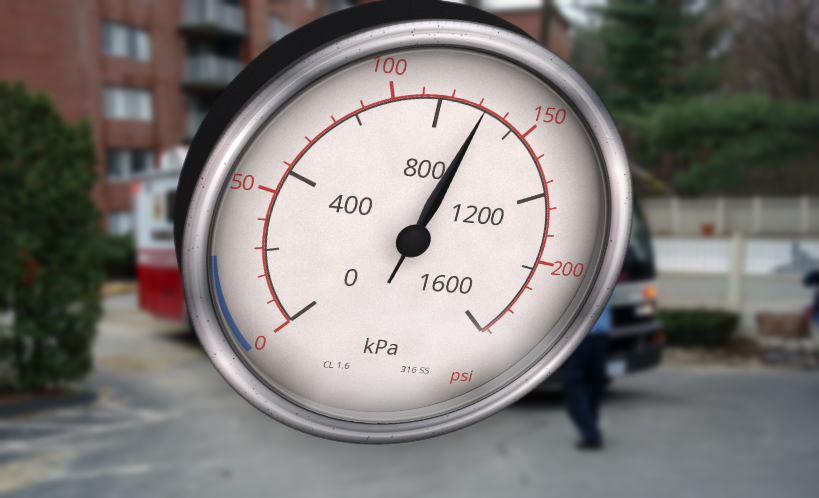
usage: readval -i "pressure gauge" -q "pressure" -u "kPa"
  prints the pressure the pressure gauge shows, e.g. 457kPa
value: 900kPa
